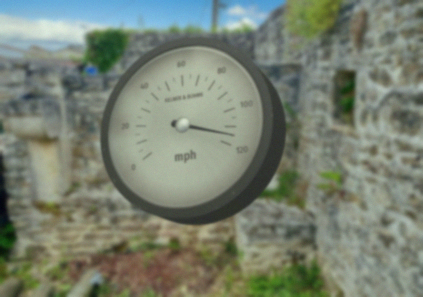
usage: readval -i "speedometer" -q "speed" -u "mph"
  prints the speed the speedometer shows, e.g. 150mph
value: 115mph
